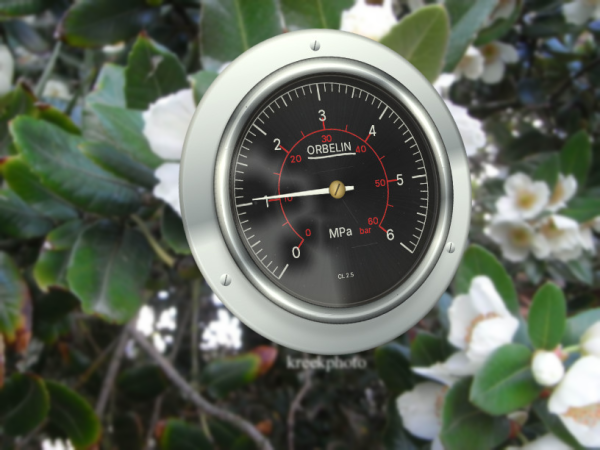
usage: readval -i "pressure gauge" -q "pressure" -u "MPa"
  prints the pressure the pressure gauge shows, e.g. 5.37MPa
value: 1.05MPa
